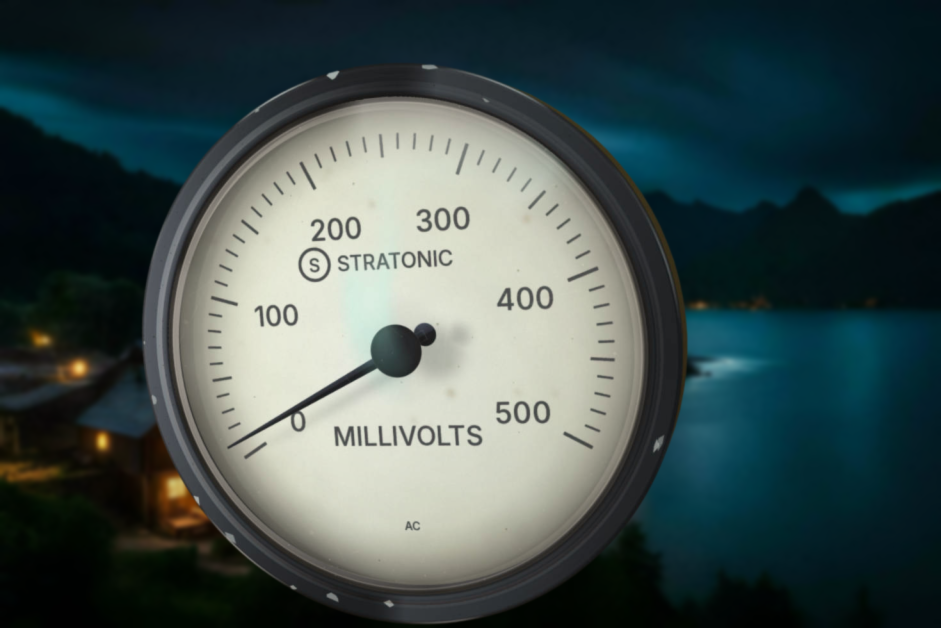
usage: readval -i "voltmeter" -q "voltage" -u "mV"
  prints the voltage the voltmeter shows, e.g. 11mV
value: 10mV
